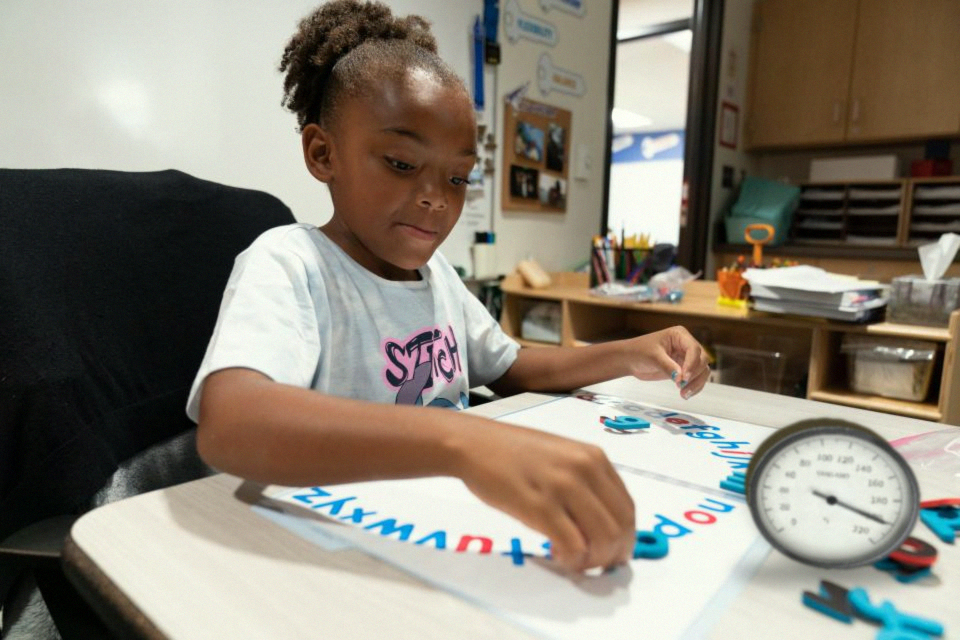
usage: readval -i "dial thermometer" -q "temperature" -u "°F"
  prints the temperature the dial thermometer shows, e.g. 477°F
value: 200°F
